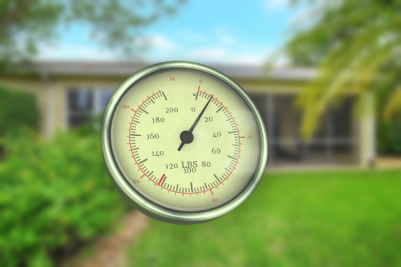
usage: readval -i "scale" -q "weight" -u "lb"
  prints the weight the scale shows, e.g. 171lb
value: 10lb
